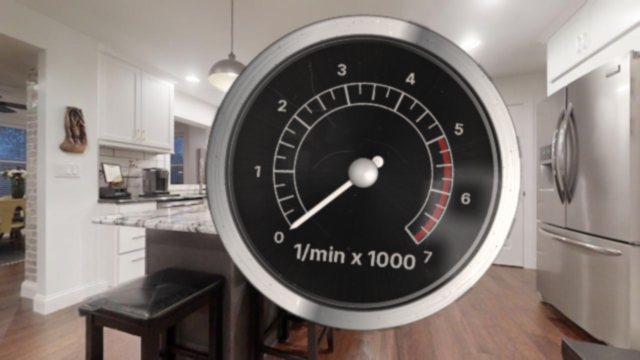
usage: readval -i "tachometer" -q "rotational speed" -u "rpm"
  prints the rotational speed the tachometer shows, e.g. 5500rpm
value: 0rpm
